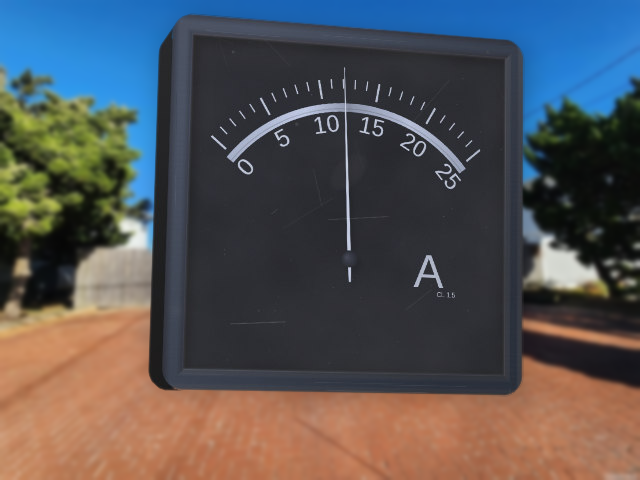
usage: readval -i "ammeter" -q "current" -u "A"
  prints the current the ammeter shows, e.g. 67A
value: 12A
